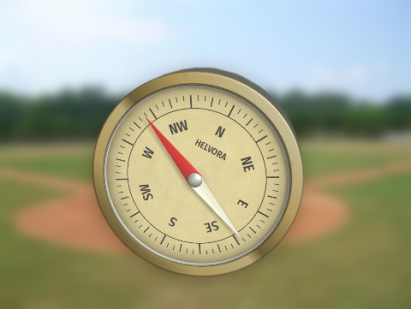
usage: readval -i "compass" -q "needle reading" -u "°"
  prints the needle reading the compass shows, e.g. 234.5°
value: 295°
